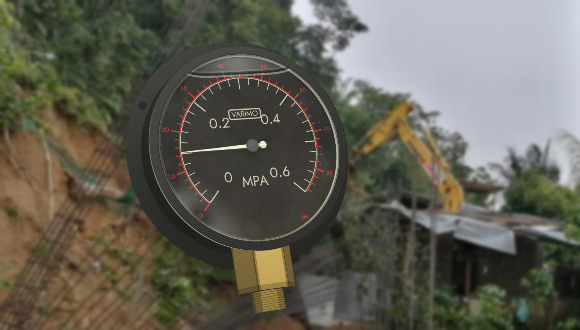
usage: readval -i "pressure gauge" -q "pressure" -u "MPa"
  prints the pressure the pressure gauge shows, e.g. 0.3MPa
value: 0.1MPa
